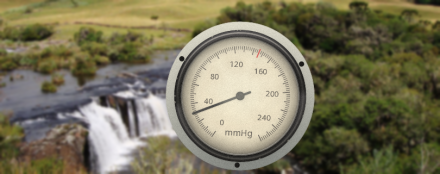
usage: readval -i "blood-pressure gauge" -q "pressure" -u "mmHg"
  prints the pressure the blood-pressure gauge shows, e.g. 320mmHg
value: 30mmHg
